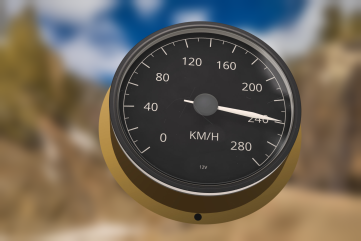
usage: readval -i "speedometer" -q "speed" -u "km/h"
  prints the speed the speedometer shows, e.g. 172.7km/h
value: 240km/h
